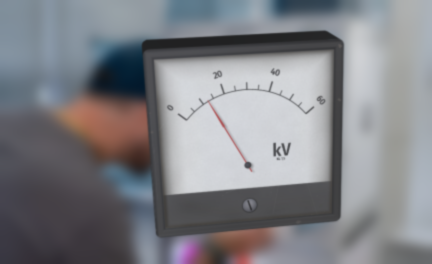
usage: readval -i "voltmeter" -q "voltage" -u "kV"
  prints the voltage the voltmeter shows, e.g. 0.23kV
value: 12.5kV
